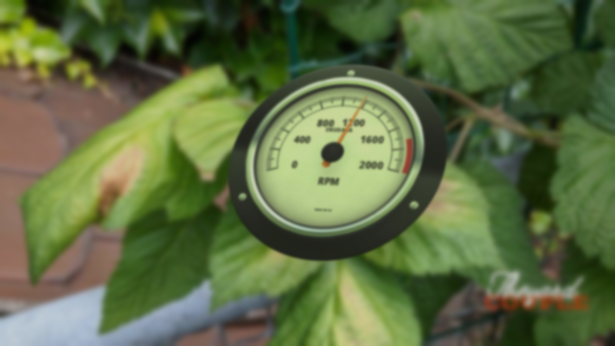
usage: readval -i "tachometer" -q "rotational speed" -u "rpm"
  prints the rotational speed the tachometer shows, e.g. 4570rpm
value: 1200rpm
